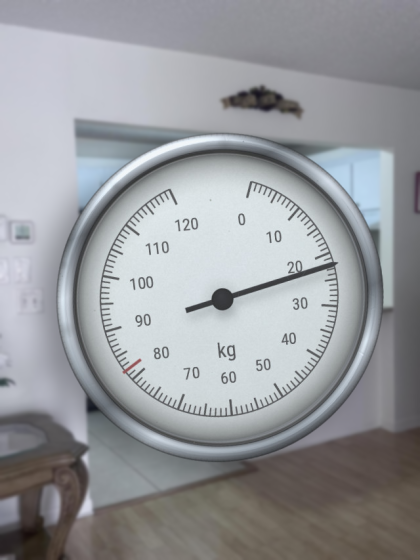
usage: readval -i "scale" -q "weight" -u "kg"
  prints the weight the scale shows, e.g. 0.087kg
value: 22kg
